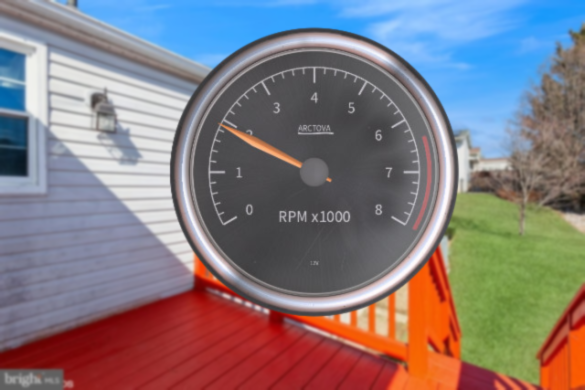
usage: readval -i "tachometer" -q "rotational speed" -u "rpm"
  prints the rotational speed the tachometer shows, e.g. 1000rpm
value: 1900rpm
